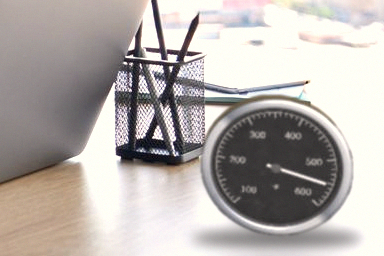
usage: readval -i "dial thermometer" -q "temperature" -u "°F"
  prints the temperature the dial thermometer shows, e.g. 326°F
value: 550°F
